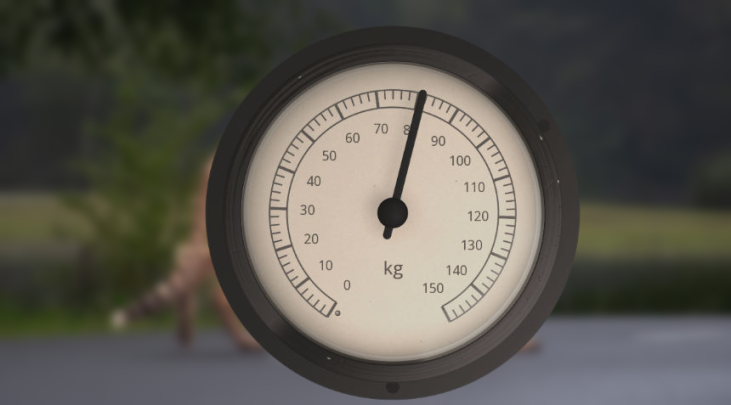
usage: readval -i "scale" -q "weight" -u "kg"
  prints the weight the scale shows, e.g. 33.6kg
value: 81kg
